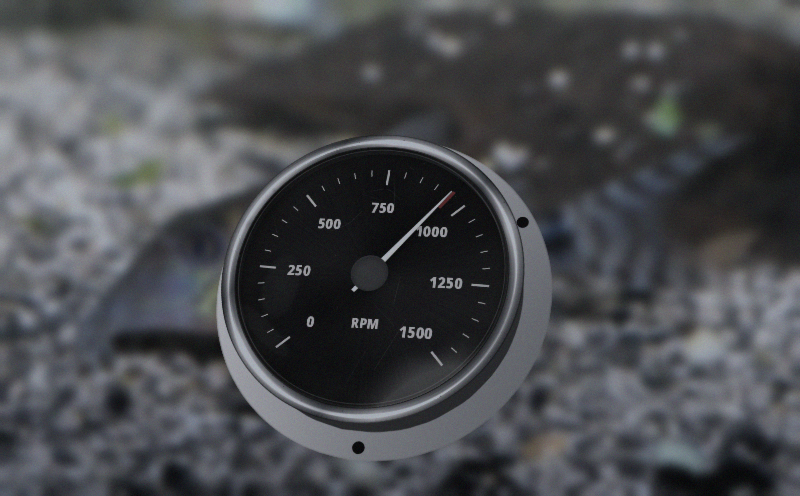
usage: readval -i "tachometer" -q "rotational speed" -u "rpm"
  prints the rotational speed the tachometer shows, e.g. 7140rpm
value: 950rpm
